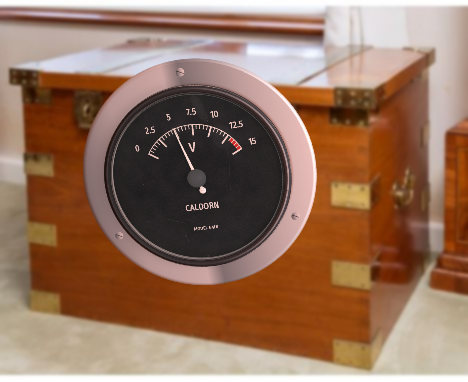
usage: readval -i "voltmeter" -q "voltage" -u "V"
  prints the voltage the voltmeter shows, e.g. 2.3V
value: 5V
